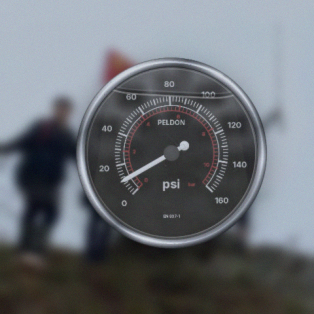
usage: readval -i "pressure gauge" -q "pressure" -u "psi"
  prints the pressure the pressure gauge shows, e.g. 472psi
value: 10psi
